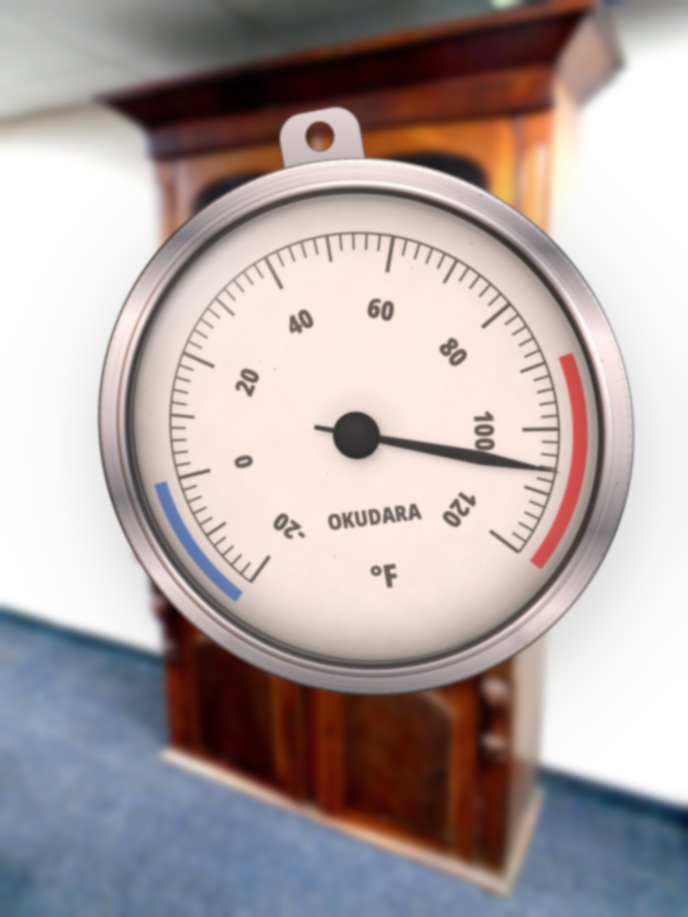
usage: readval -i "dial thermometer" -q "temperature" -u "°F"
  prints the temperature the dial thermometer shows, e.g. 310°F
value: 106°F
